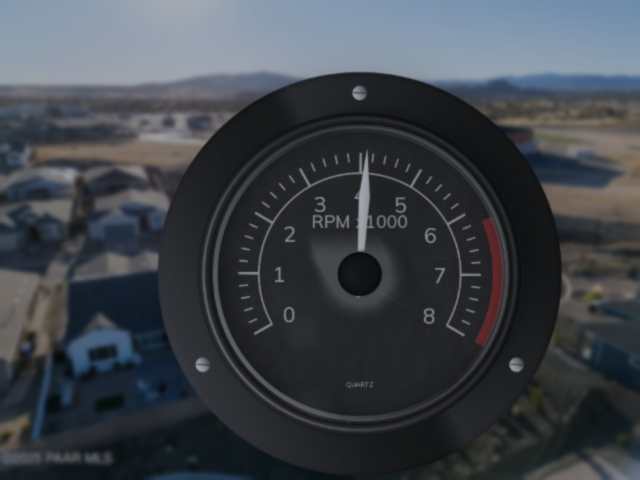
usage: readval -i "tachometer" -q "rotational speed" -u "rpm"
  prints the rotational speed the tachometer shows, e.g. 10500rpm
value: 4100rpm
